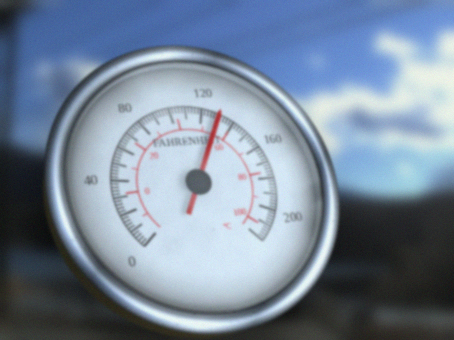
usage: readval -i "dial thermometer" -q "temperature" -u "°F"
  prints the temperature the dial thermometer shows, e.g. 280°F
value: 130°F
